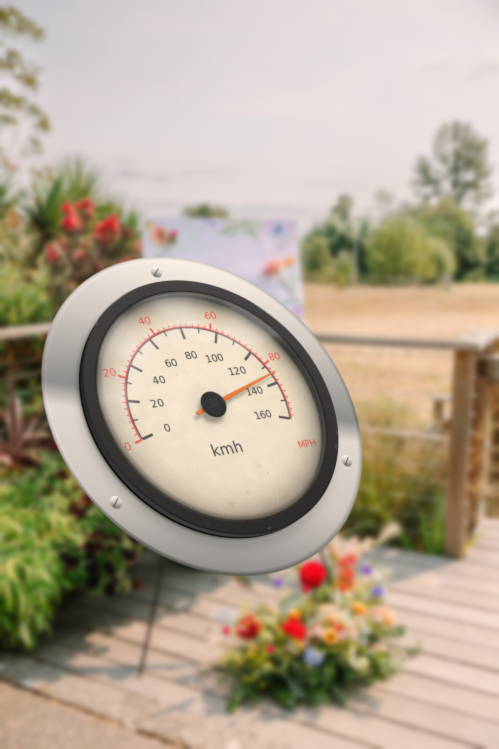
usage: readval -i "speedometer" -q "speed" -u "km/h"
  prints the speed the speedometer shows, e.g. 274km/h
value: 135km/h
